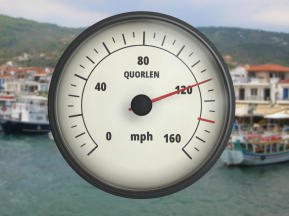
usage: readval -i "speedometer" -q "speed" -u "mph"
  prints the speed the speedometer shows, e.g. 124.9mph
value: 120mph
